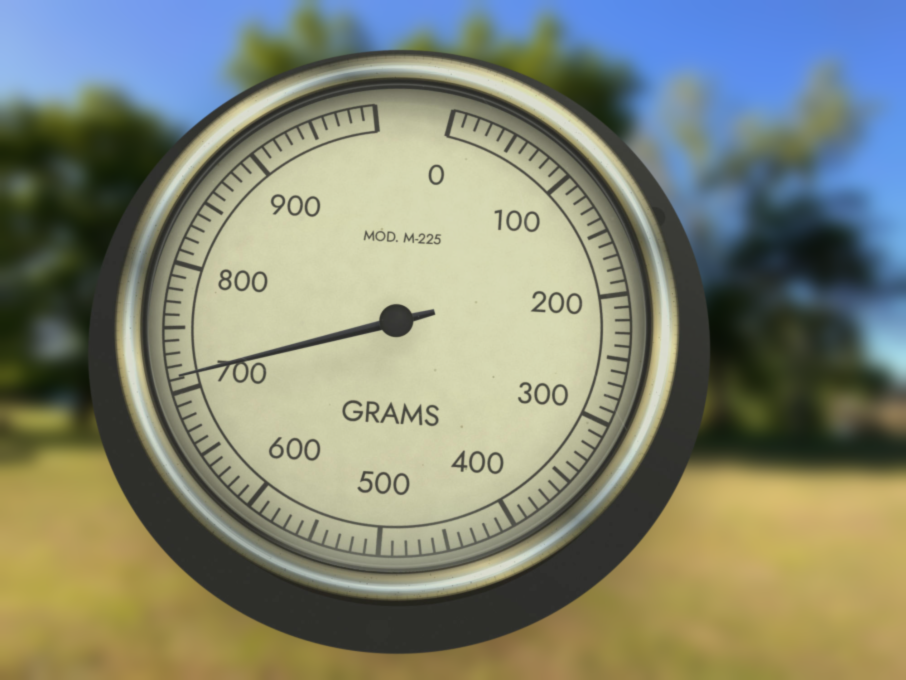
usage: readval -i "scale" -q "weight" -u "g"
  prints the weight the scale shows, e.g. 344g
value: 710g
